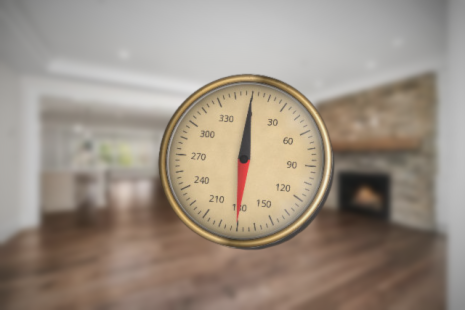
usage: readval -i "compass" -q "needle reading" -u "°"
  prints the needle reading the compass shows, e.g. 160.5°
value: 180°
